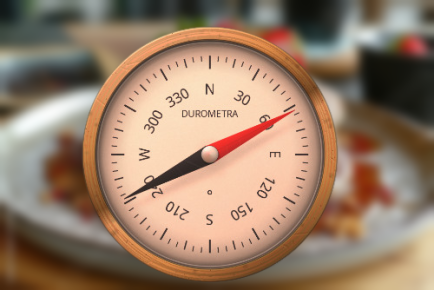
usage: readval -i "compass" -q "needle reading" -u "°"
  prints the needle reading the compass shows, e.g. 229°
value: 62.5°
